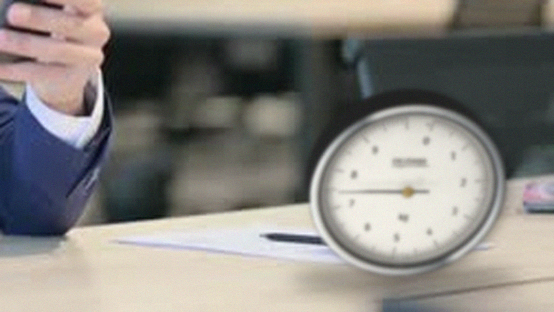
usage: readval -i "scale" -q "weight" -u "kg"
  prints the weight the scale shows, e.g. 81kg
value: 7.5kg
